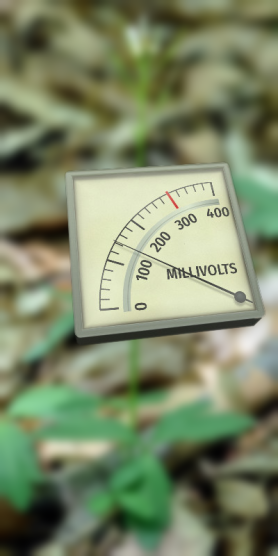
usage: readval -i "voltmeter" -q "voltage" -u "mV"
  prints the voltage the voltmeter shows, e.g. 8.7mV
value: 140mV
